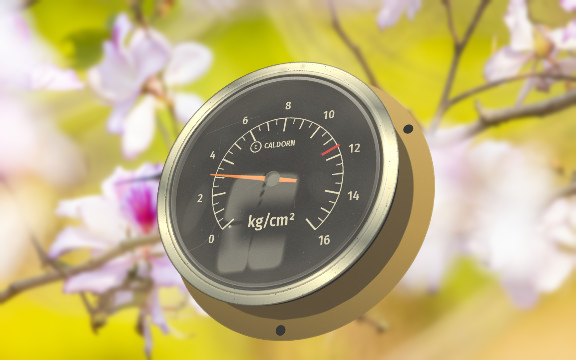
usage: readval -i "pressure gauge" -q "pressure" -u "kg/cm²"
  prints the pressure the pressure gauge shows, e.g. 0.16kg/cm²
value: 3kg/cm²
